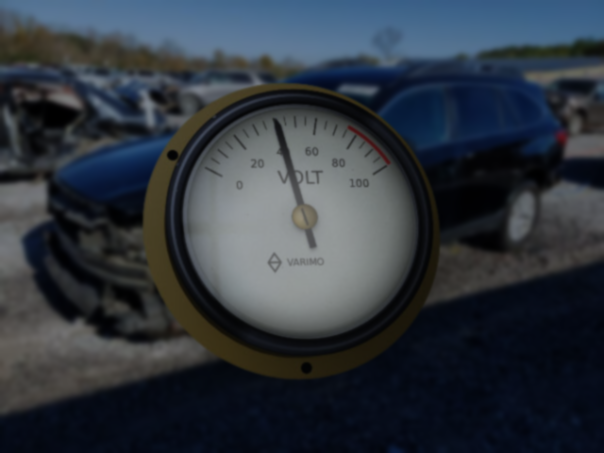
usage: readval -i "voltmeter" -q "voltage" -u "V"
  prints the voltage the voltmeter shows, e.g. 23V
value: 40V
